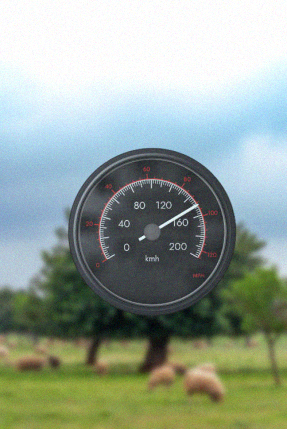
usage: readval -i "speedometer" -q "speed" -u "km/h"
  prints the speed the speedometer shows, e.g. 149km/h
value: 150km/h
